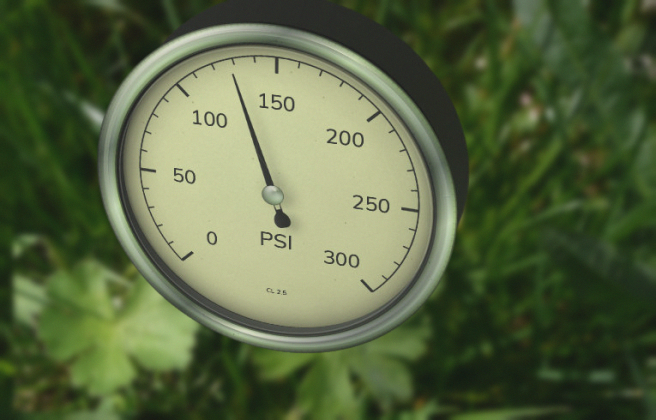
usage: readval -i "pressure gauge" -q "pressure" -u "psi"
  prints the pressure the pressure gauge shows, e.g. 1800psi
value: 130psi
